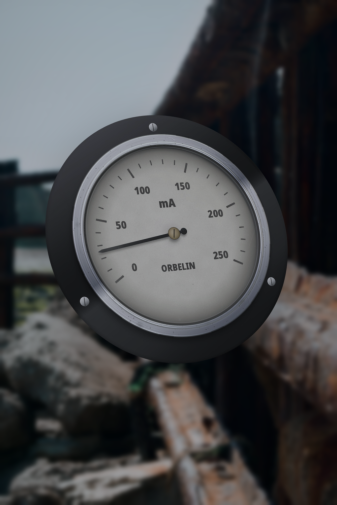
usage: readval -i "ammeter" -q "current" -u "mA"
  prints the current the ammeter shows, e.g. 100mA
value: 25mA
